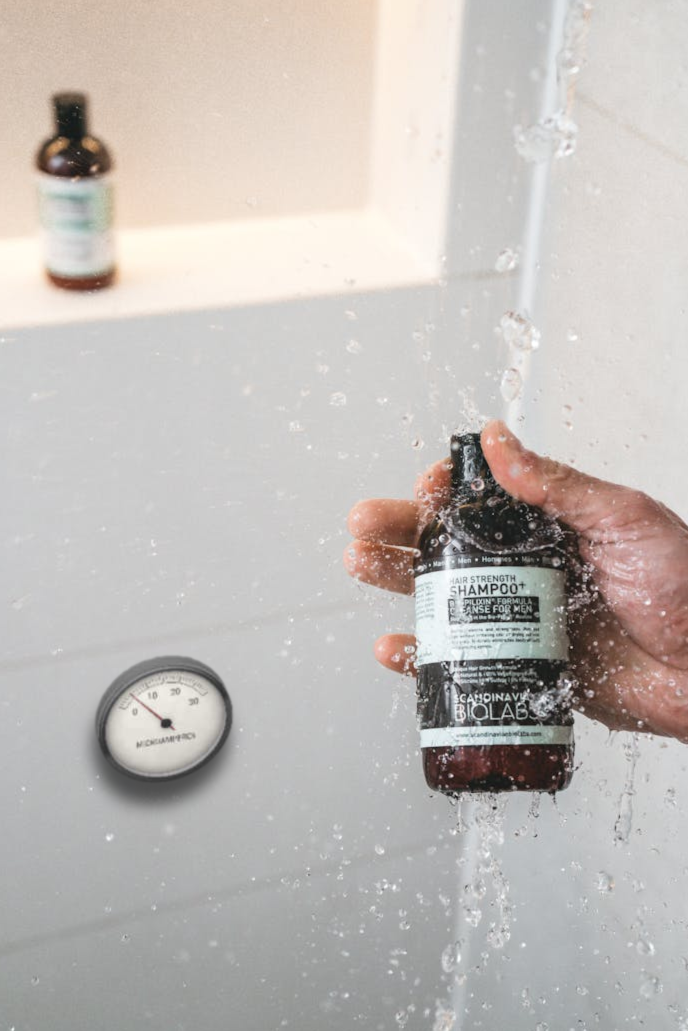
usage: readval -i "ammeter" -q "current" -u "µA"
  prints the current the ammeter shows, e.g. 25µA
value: 5µA
